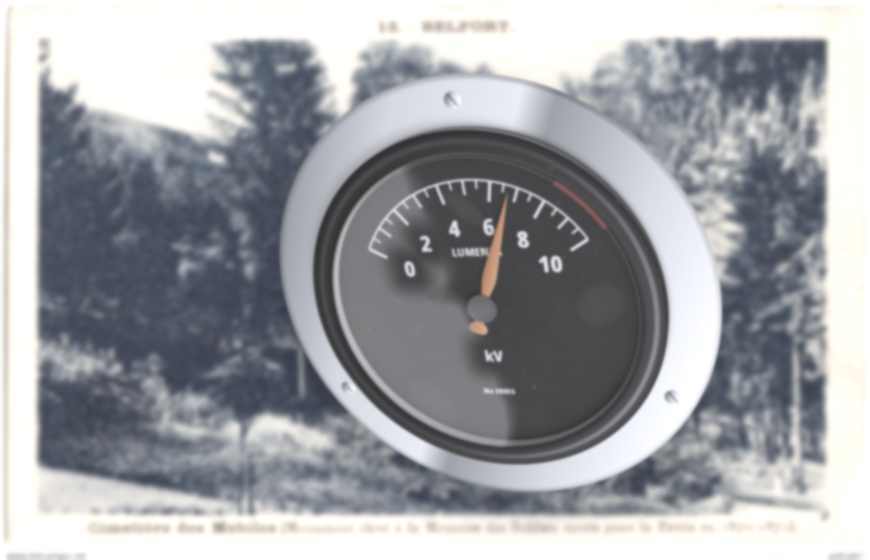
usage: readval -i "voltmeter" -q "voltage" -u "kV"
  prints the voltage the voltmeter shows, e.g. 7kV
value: 6.75kV
